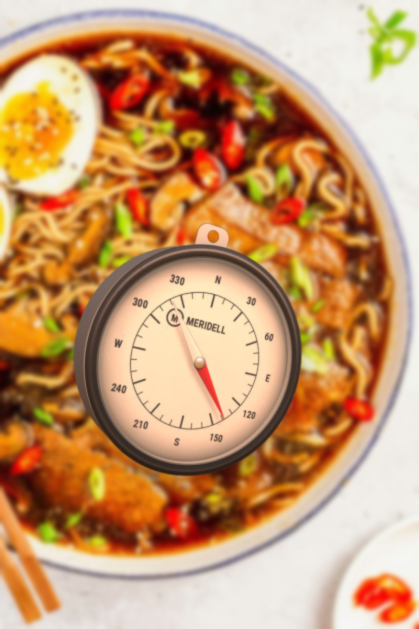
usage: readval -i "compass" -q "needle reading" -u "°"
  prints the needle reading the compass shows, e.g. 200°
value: 140°
